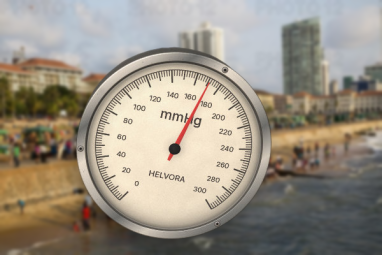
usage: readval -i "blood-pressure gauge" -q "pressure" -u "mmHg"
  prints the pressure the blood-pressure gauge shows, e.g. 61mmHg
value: 170mmHg
